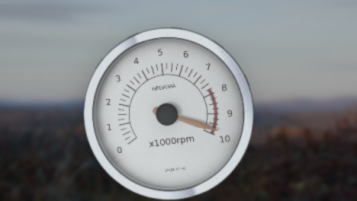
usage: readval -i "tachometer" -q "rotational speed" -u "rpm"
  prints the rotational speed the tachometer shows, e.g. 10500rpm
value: 9750rpm
